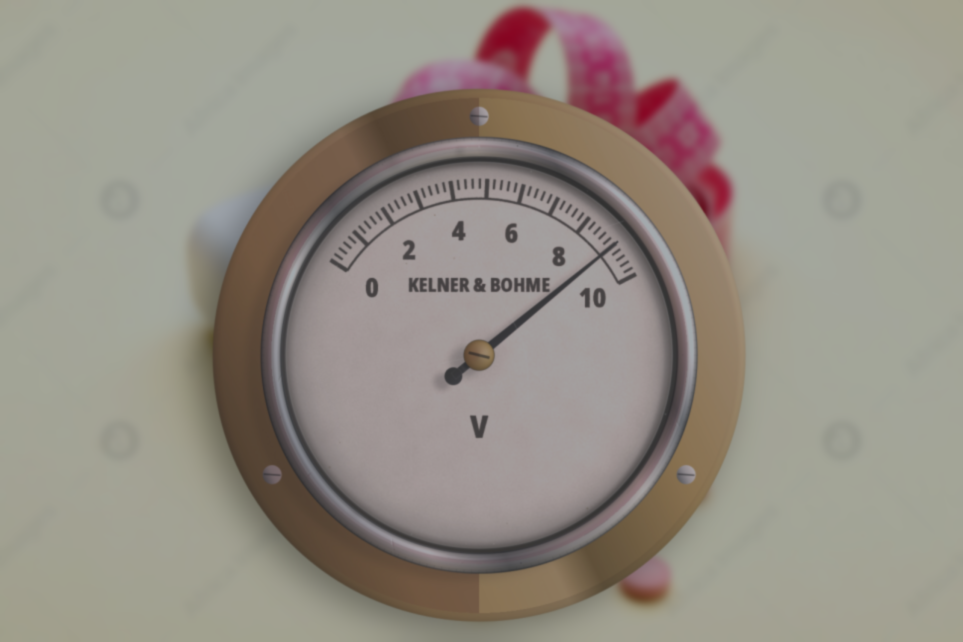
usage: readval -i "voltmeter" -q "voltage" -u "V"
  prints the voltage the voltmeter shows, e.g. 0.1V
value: 9V
